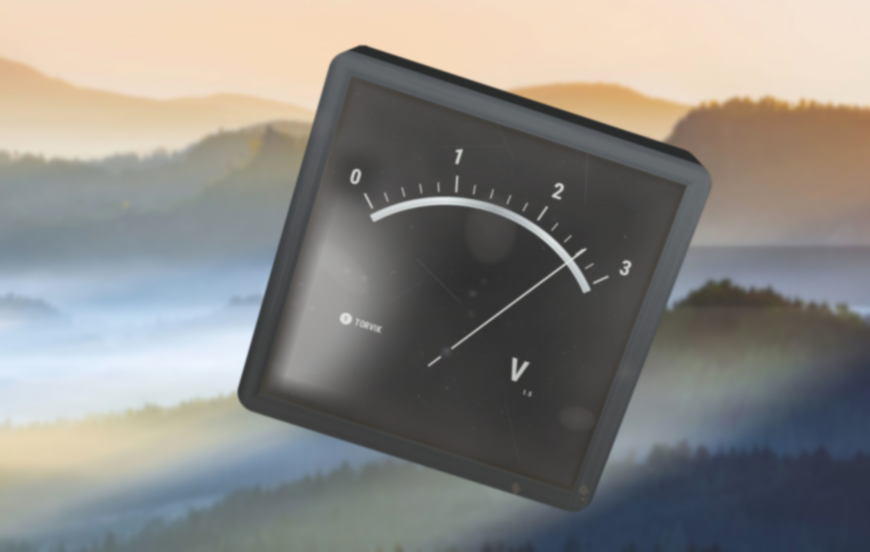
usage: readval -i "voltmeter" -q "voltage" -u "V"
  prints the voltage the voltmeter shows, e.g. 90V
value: 2.6V
